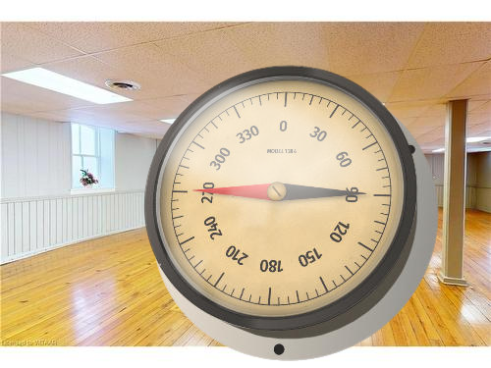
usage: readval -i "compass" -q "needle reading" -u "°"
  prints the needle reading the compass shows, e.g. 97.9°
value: 270°
